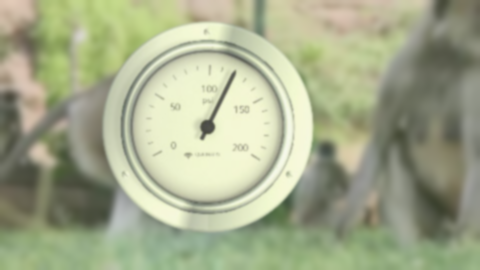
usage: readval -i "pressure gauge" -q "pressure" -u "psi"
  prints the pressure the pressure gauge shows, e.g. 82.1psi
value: 120psi
